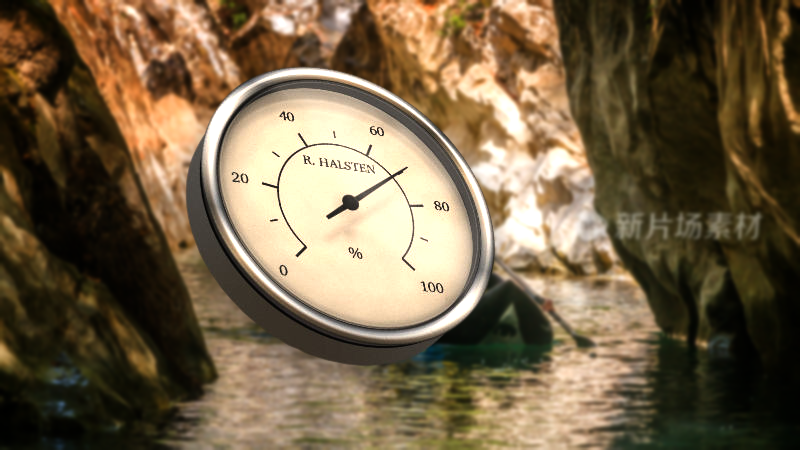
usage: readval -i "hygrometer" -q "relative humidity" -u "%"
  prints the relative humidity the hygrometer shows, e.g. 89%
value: 70%
